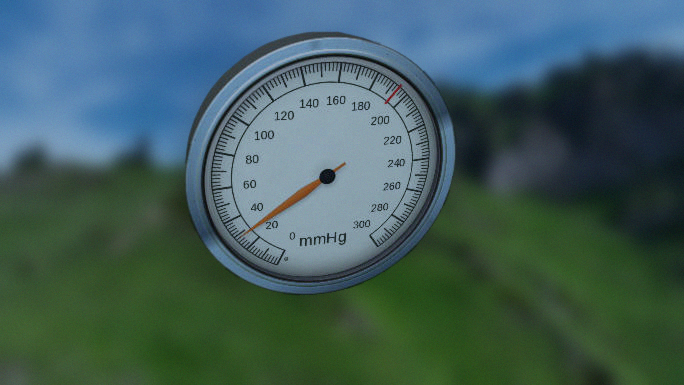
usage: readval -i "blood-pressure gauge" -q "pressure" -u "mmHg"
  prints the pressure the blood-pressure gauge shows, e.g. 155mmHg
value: 30mmHg
